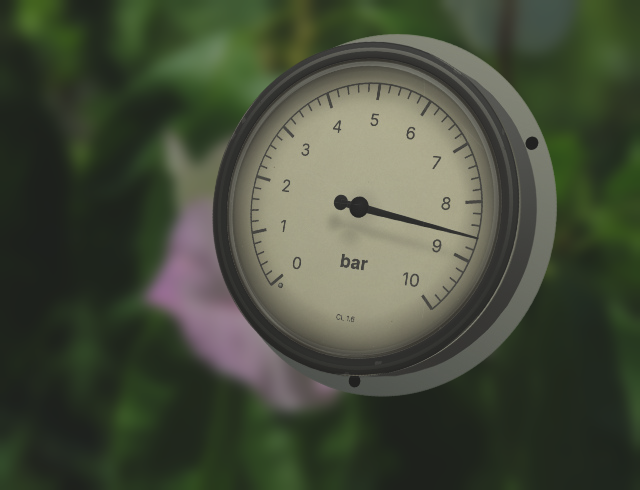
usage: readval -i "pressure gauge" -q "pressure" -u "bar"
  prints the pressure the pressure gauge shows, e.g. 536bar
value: 8.6bar
